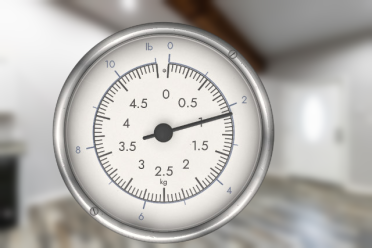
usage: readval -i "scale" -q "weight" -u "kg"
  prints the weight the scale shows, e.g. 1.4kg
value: 1kg
